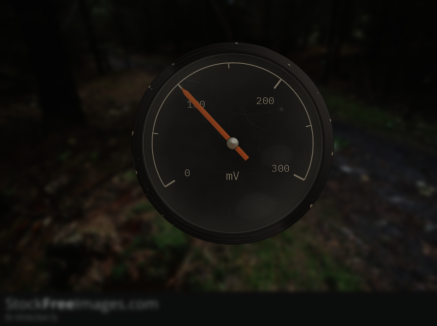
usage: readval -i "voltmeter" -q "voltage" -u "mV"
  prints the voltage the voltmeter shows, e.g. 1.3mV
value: 100mV
